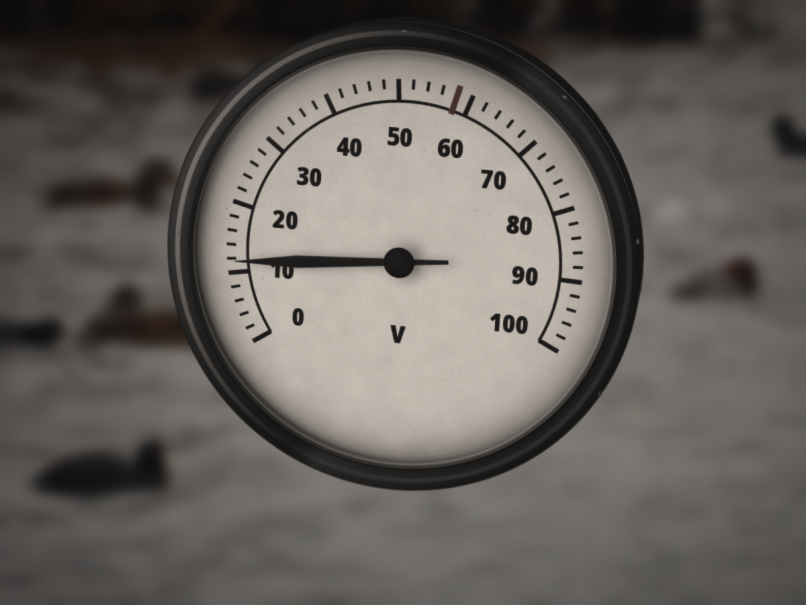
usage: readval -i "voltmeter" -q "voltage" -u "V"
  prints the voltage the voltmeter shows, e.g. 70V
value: 12V
